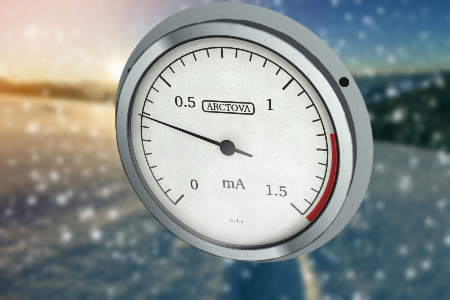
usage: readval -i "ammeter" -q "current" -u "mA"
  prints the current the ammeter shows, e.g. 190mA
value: 0.35mA
